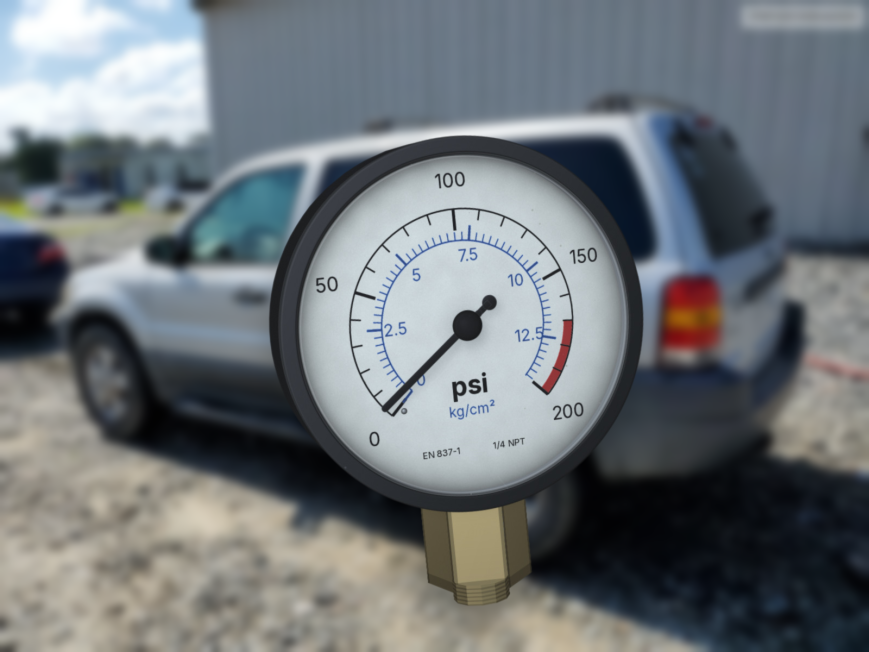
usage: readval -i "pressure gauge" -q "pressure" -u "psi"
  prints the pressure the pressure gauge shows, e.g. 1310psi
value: 5psi
